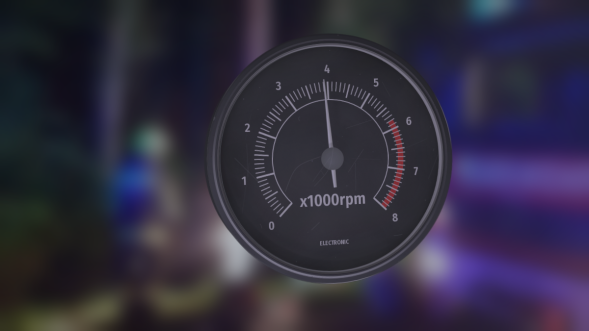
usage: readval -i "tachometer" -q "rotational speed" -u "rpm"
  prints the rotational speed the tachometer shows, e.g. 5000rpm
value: 3900rpm
